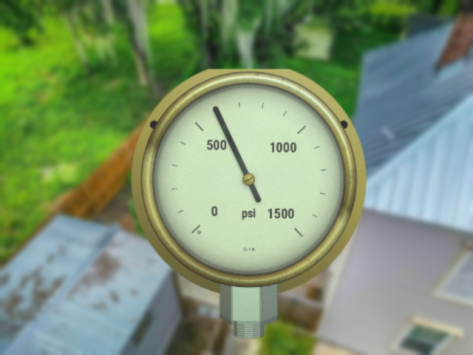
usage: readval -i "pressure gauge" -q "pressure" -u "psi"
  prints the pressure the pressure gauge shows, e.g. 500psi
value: 600psi
